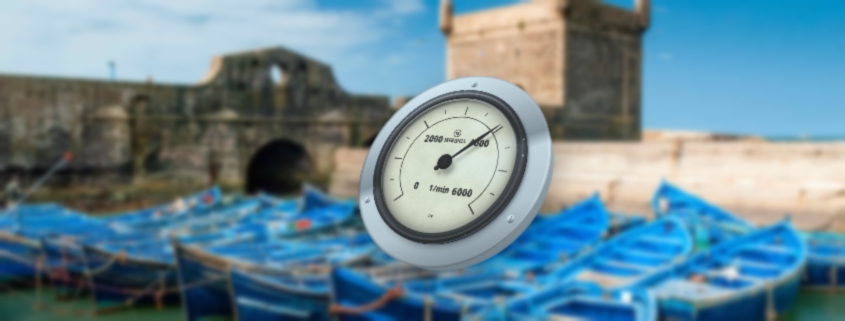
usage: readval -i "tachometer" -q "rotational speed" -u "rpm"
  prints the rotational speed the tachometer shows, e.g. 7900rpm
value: 4000rpm
